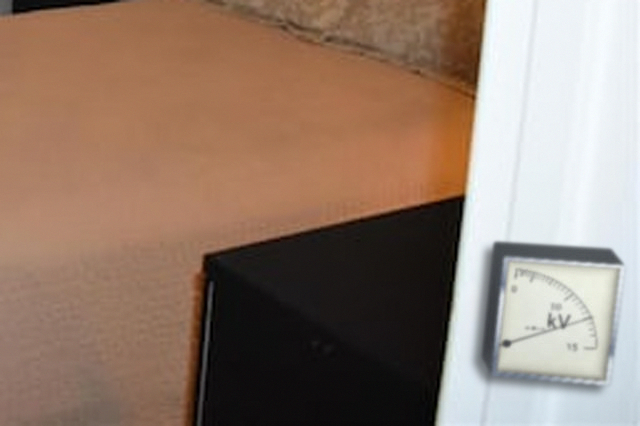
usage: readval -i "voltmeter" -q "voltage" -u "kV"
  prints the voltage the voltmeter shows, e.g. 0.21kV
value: 12.5kV
